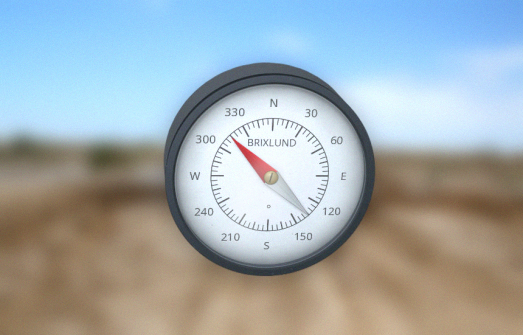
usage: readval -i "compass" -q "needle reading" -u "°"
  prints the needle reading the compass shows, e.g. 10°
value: 315°
